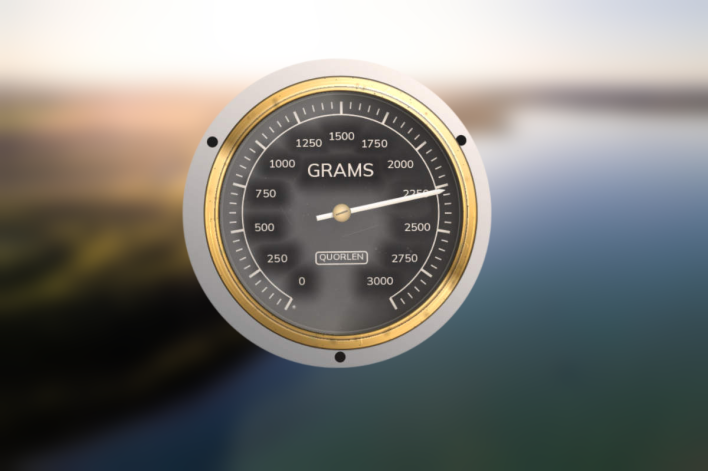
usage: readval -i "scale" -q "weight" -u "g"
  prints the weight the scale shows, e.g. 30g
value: 2275g
